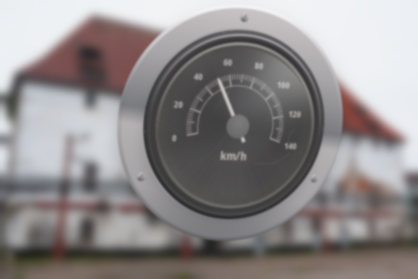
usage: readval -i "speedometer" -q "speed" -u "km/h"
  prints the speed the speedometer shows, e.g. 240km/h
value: 50km/h
